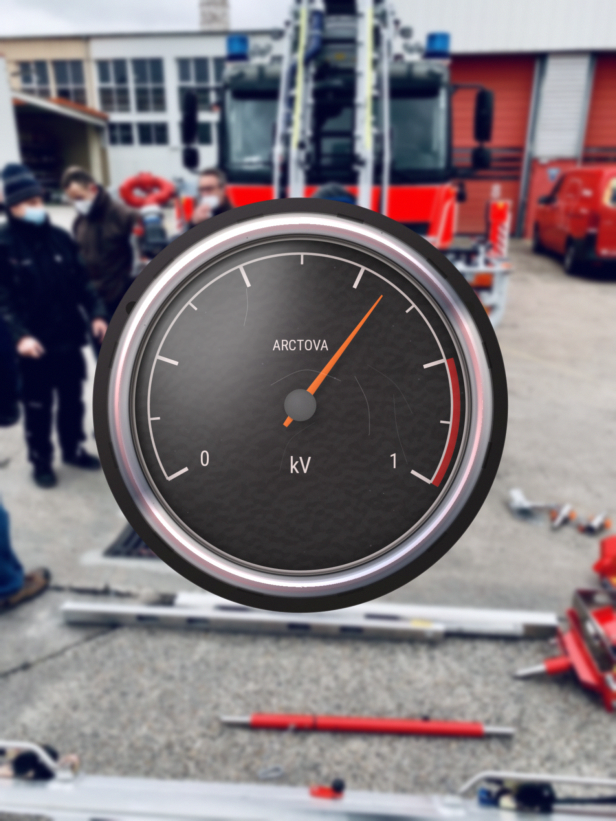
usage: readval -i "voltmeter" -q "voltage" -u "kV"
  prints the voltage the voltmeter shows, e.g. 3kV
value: 0.65kV
